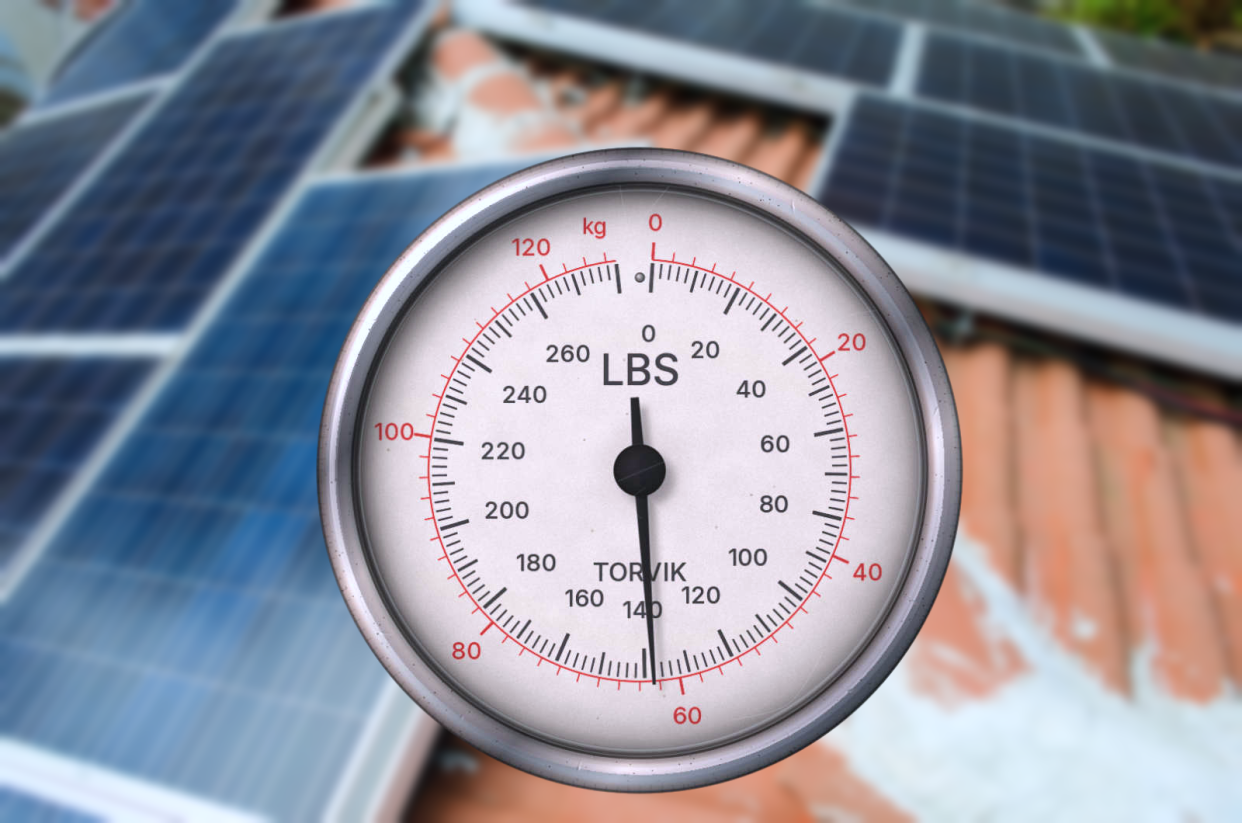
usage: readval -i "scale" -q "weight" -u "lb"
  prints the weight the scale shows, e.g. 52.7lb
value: 138lb
